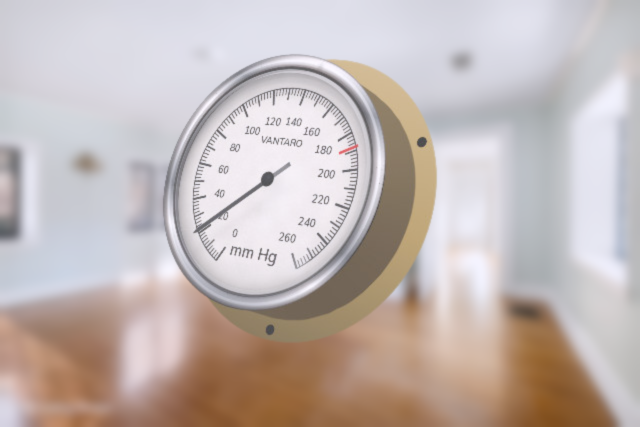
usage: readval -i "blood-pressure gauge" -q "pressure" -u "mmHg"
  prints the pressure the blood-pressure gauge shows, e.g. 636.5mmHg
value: 20mmHg
